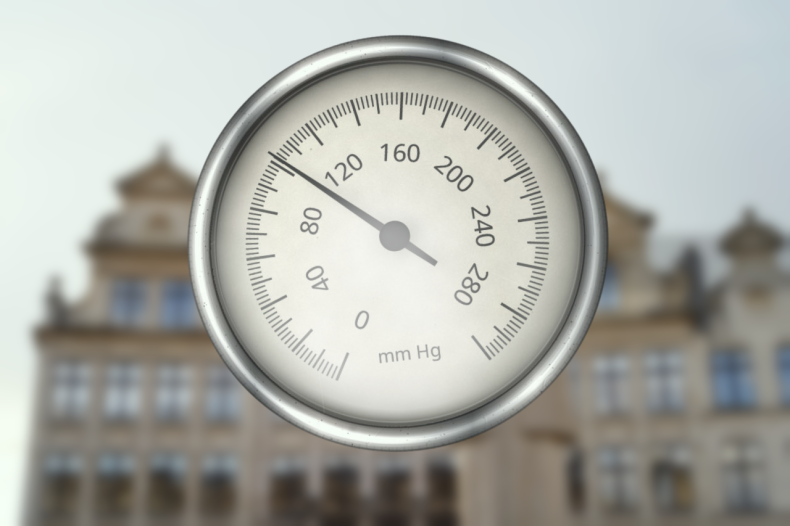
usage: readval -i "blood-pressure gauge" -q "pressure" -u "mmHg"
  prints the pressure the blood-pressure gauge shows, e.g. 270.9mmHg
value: 102mmHg
